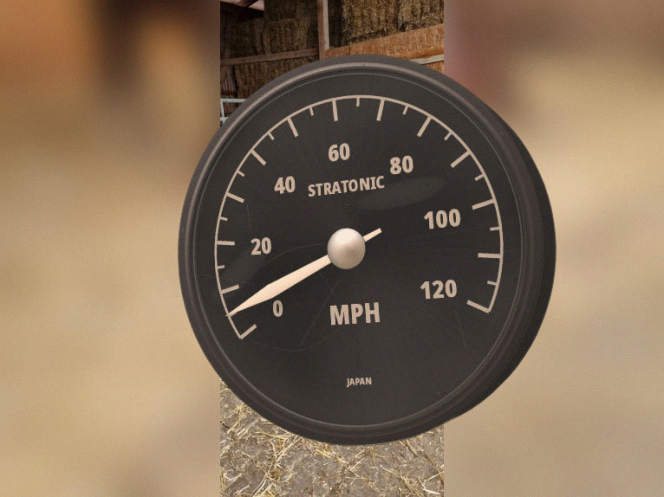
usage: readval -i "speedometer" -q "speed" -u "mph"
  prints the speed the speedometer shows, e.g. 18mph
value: 5mph
